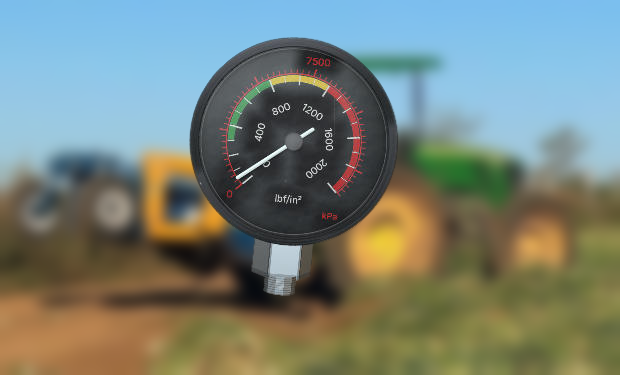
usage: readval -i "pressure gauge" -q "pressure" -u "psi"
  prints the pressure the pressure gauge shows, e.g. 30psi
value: 50psi
